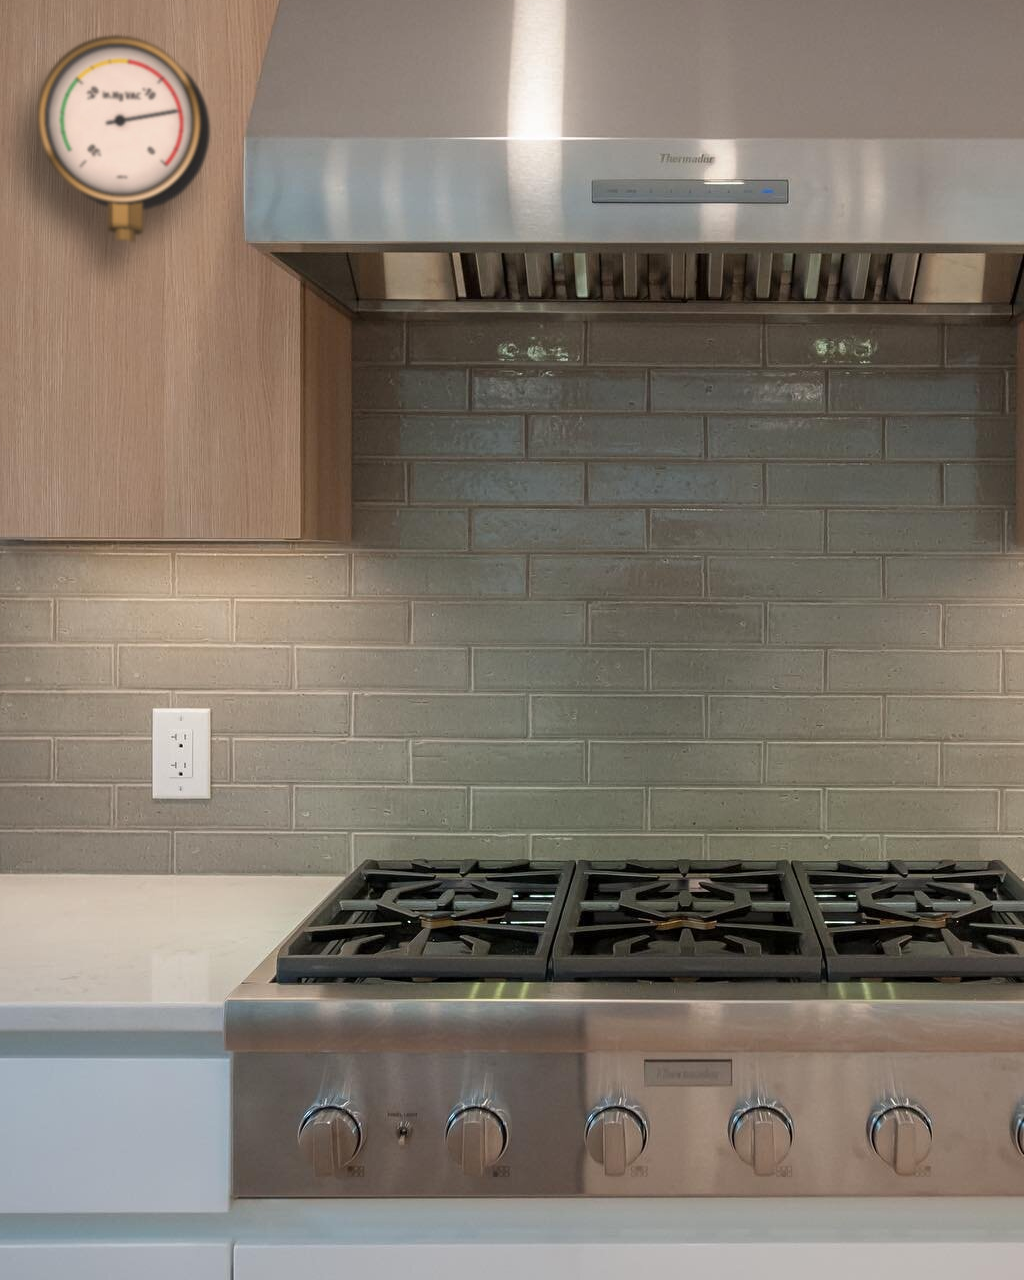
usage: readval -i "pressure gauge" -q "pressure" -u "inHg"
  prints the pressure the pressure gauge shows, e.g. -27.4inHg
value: -6inHg
